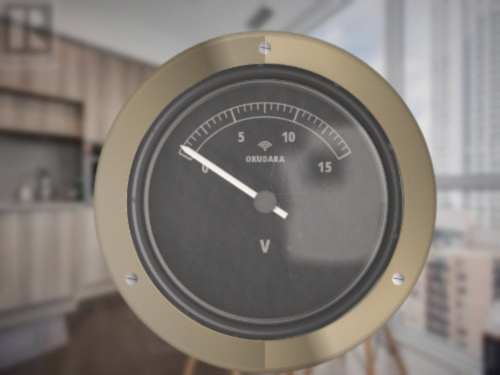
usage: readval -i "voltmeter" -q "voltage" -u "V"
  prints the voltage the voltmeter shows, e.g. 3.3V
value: 0.5V
